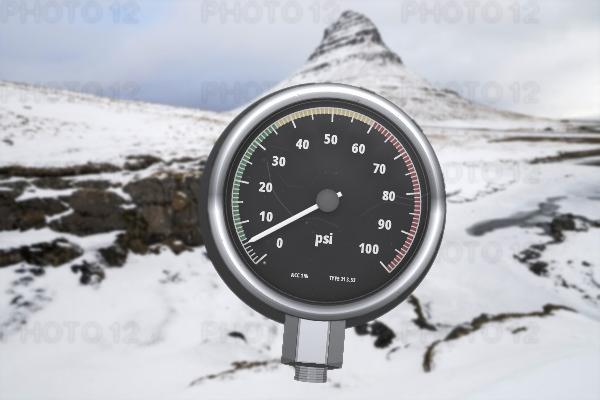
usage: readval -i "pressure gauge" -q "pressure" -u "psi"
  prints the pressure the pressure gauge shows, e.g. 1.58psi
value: 5psi
